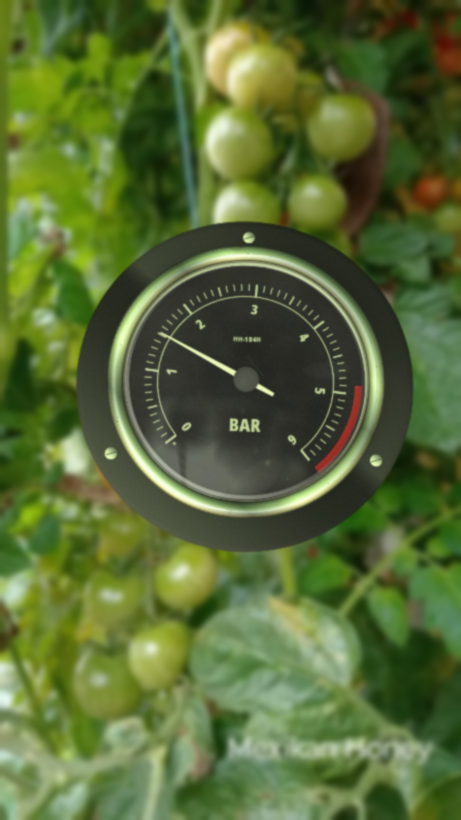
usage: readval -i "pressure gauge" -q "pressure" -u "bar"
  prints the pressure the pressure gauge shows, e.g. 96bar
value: 1.5bar
